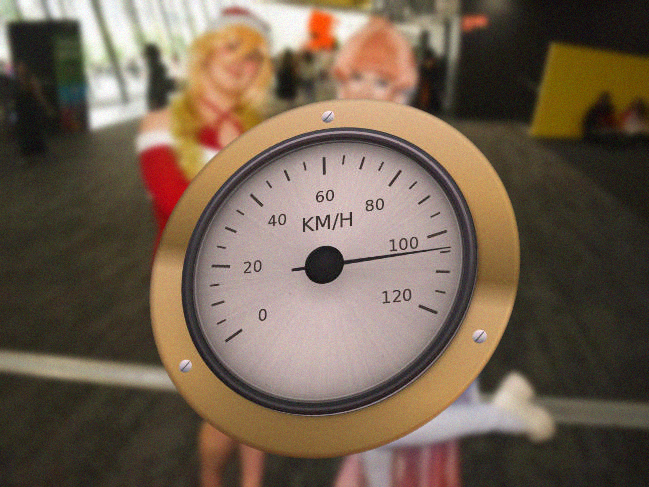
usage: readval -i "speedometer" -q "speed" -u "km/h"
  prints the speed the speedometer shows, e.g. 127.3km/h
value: 105km/h
